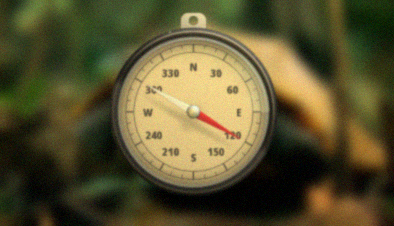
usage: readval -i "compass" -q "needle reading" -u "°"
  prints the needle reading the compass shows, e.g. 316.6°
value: 120°
